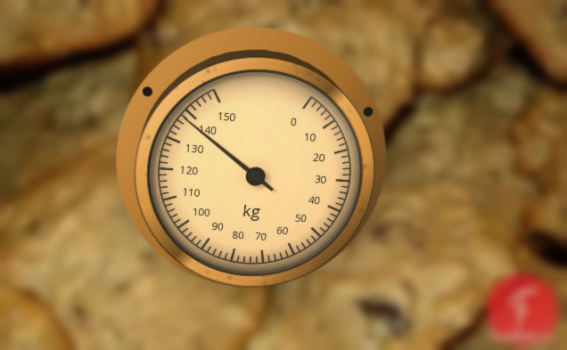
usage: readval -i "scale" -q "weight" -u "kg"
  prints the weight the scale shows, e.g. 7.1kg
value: 138kg
